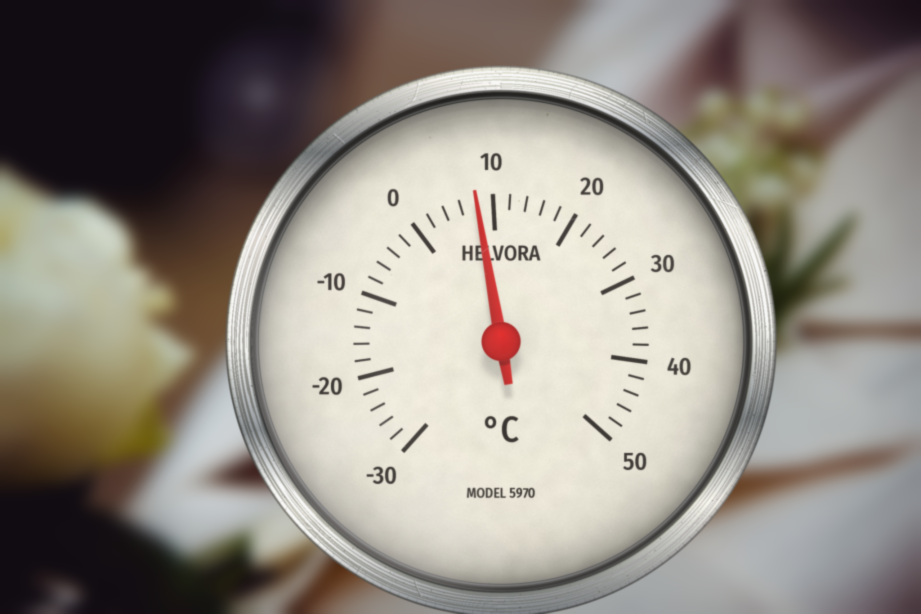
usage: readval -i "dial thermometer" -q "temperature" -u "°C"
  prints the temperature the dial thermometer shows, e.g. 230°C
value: 8°C
